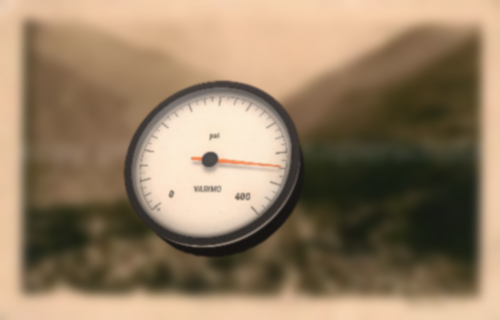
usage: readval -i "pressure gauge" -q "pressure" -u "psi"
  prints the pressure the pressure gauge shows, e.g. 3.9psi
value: 340psi
